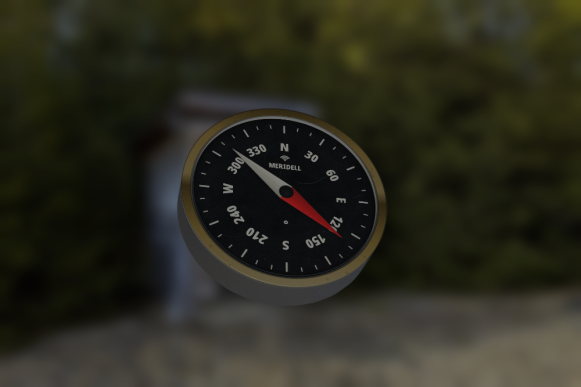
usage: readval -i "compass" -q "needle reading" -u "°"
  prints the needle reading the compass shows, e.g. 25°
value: 130°
